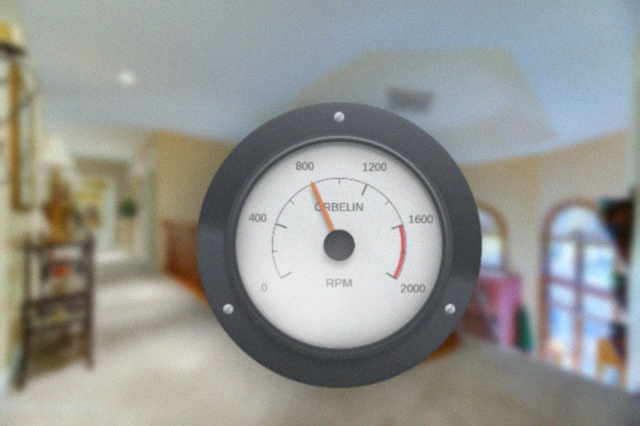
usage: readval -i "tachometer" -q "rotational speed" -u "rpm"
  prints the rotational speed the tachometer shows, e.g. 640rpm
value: 800rpm
